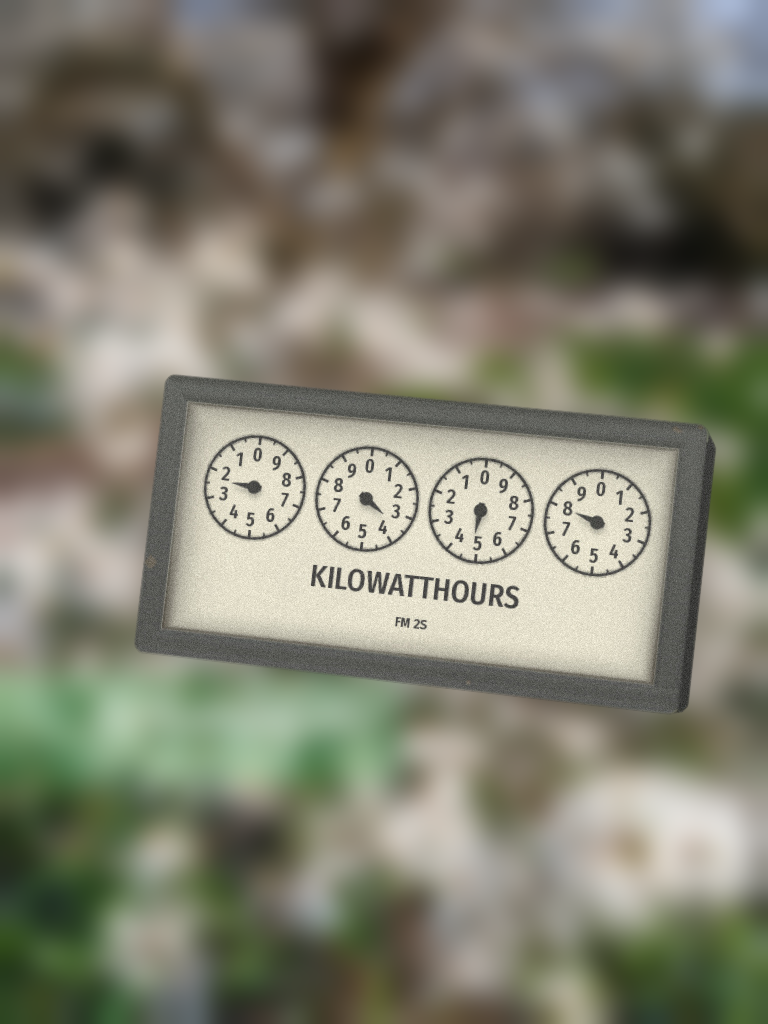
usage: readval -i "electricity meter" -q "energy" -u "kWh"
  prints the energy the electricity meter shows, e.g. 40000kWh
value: 2348kWh
